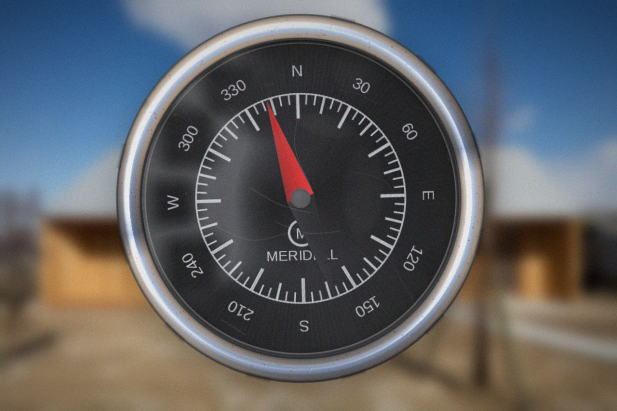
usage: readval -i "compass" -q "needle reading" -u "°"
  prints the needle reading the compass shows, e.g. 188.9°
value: 342.5°
